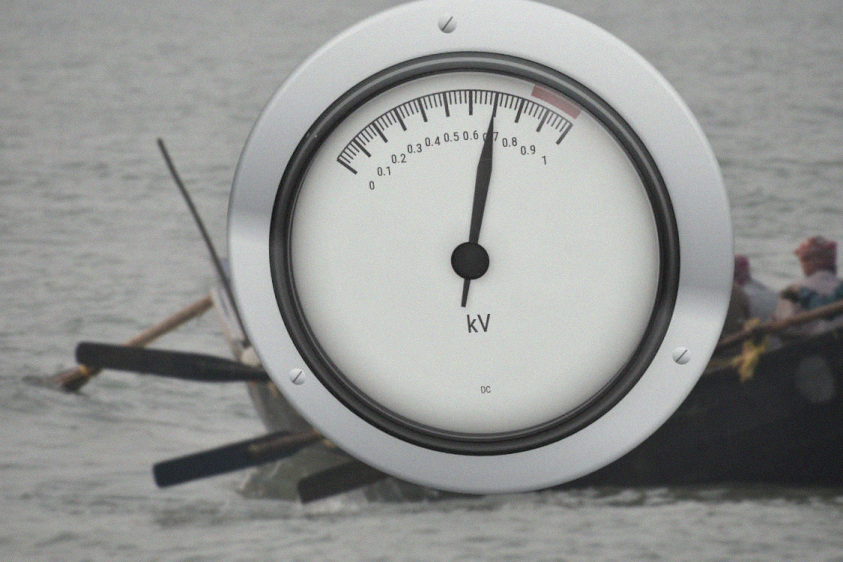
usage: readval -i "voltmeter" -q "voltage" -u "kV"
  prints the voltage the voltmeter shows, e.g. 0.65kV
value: 0.7kV
